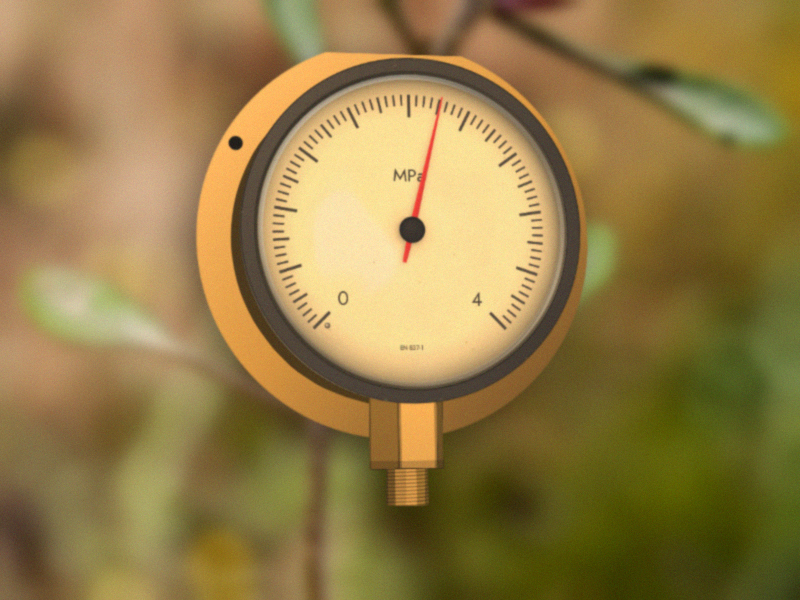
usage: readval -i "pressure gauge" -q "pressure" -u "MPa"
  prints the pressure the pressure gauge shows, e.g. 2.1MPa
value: 2.2MPa
